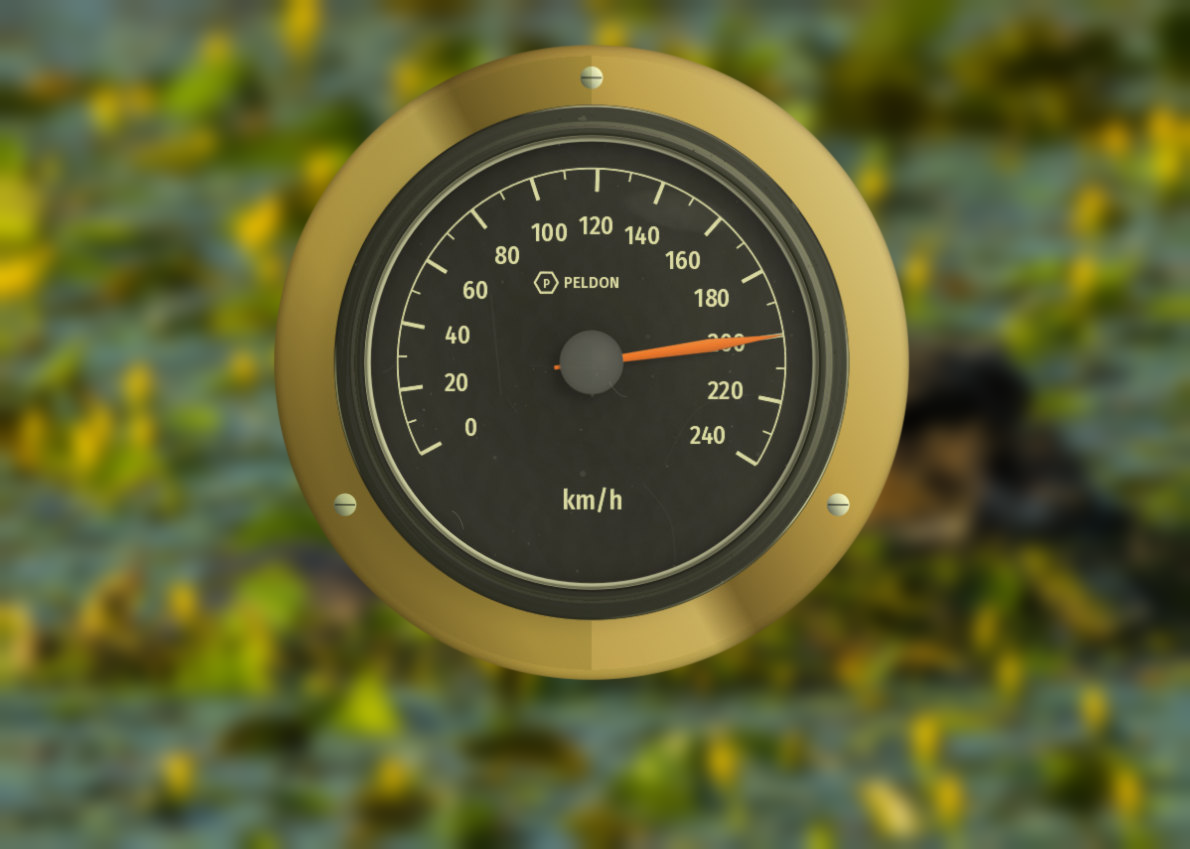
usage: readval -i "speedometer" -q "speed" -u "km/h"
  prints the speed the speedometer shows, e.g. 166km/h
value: 200km/h
